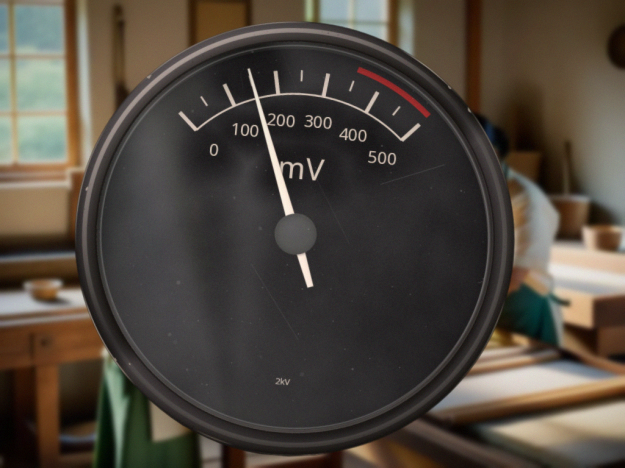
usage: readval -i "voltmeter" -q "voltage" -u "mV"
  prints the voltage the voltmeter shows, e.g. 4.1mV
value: 150mV
